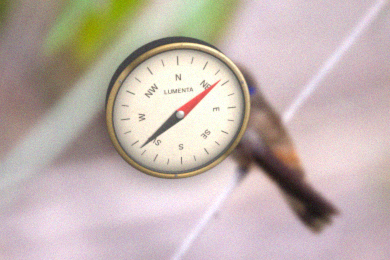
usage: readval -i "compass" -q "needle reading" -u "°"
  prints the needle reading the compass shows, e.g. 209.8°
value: 52.5°
